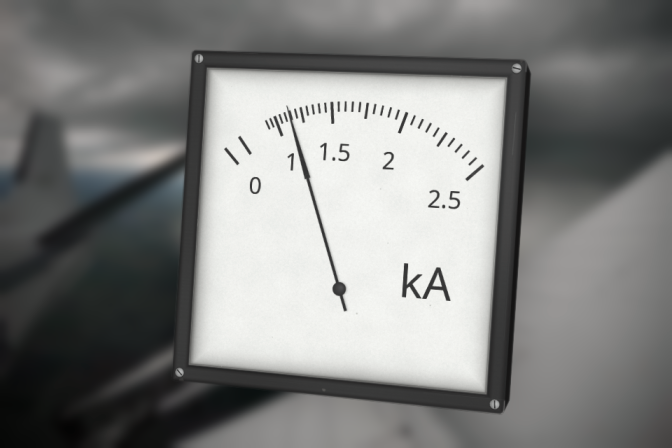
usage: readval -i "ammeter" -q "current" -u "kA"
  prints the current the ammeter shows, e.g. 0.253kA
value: 1.15kA
